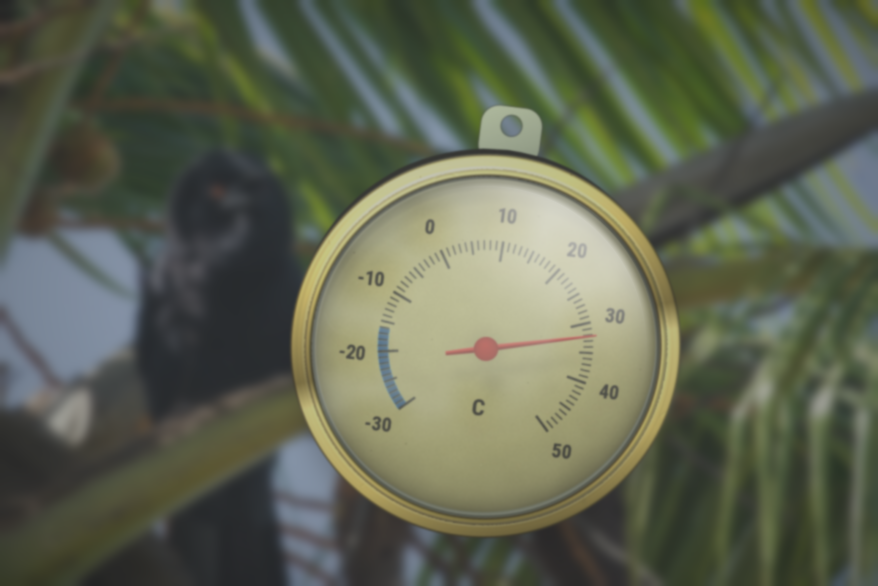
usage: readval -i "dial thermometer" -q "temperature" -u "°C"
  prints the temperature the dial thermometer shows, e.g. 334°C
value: 32°C
